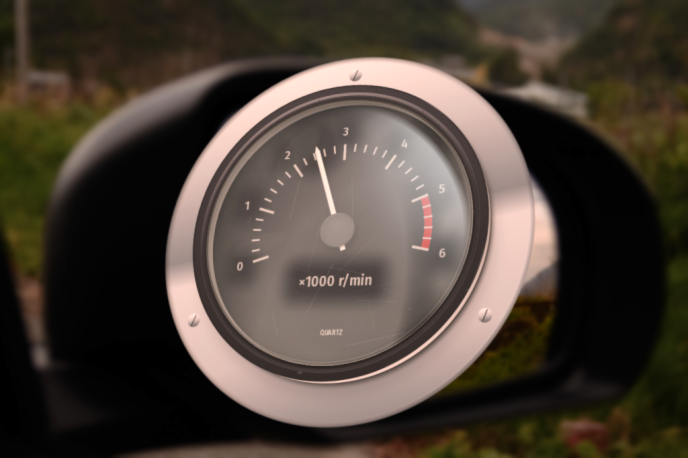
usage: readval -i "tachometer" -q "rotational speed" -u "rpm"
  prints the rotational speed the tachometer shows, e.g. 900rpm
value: 2500rpm
